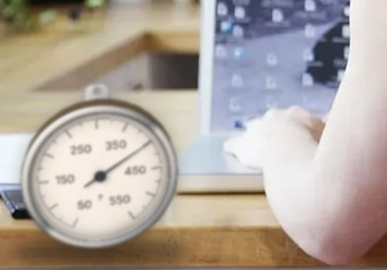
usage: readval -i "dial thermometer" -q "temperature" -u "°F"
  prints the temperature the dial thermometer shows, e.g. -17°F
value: 400°F
